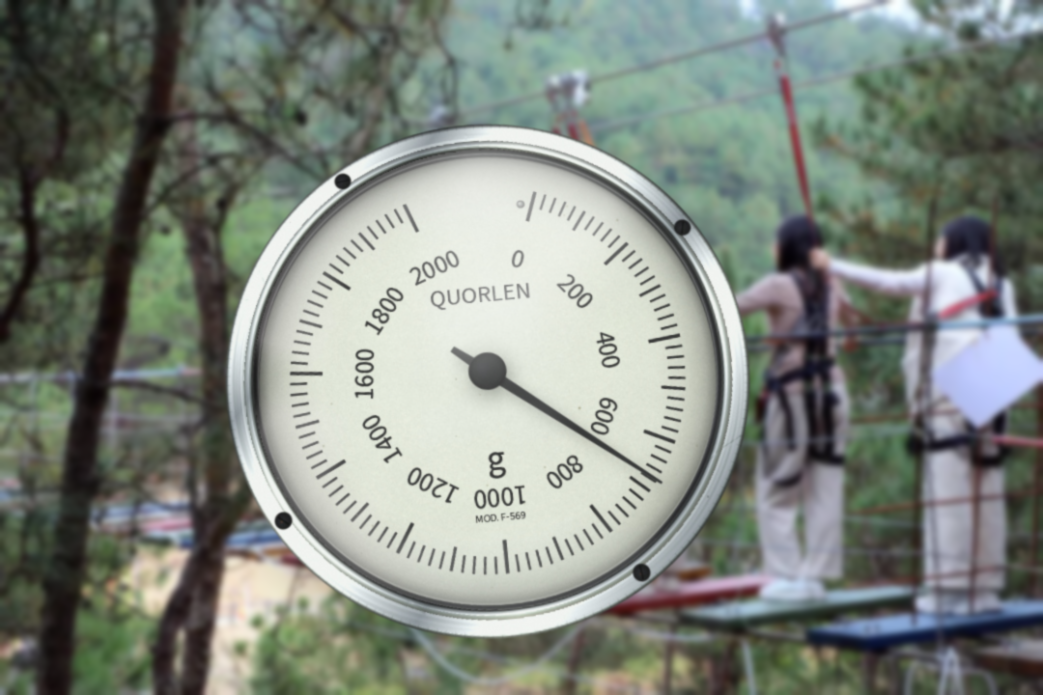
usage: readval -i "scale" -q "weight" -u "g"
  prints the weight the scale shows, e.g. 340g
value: 680g
